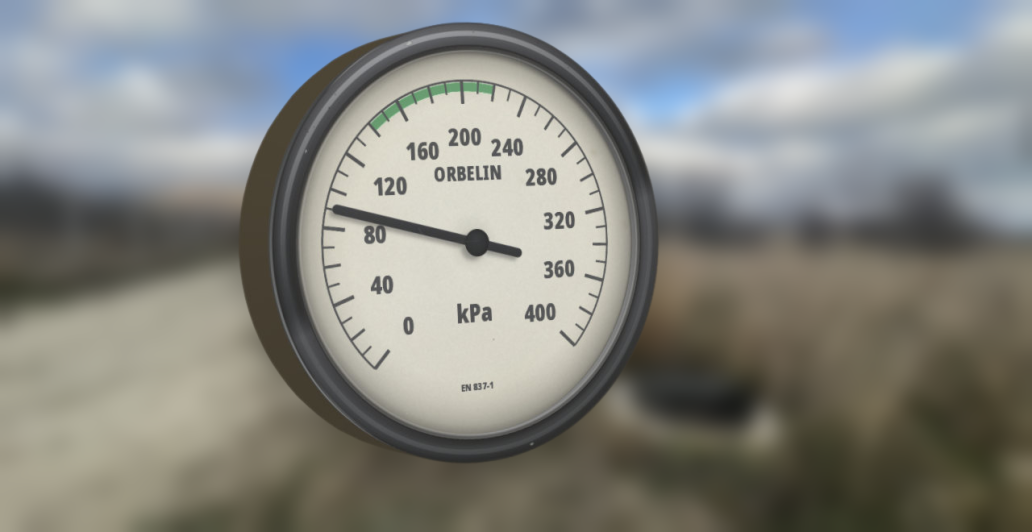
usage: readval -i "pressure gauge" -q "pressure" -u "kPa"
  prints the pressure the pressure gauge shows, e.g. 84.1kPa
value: 90kPa
